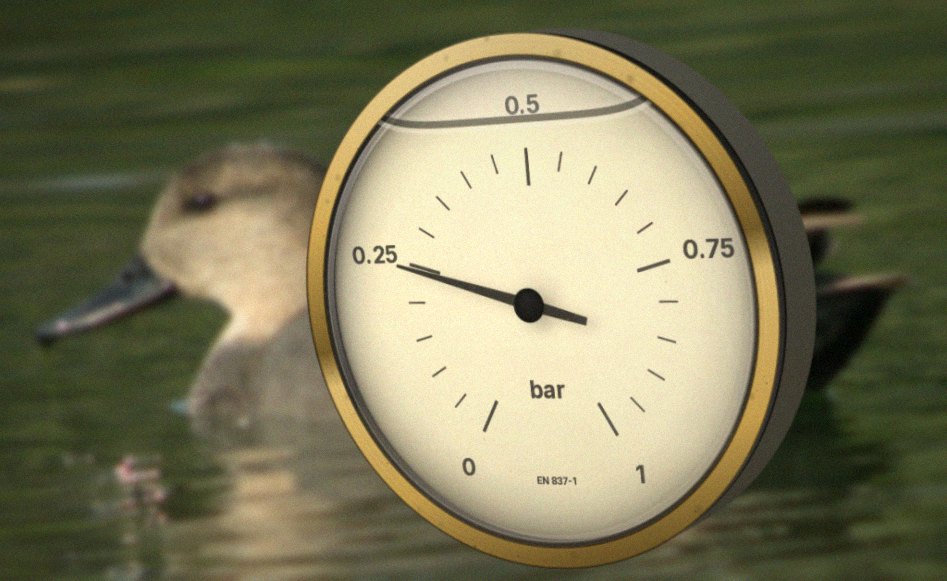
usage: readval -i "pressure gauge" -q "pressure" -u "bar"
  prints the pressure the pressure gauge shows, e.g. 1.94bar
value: 0.25bar
